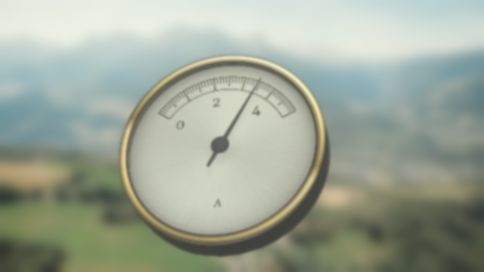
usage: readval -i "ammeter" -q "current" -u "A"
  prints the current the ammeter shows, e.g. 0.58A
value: 3.5A
